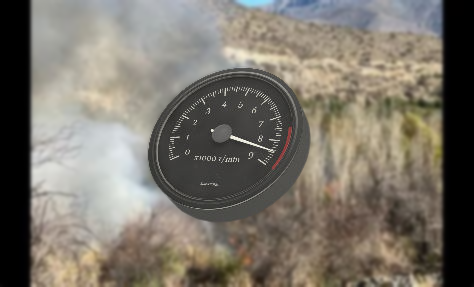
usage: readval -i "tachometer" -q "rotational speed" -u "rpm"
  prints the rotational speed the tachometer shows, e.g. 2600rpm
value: 8500rpm
